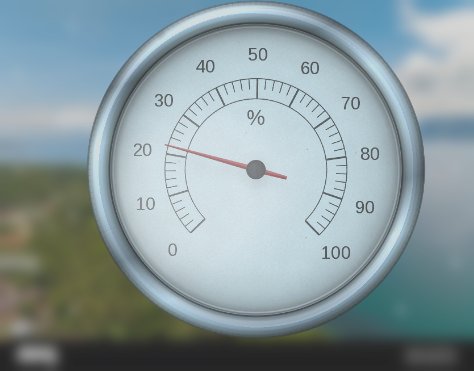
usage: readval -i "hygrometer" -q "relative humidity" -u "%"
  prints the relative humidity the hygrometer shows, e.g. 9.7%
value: 22%
